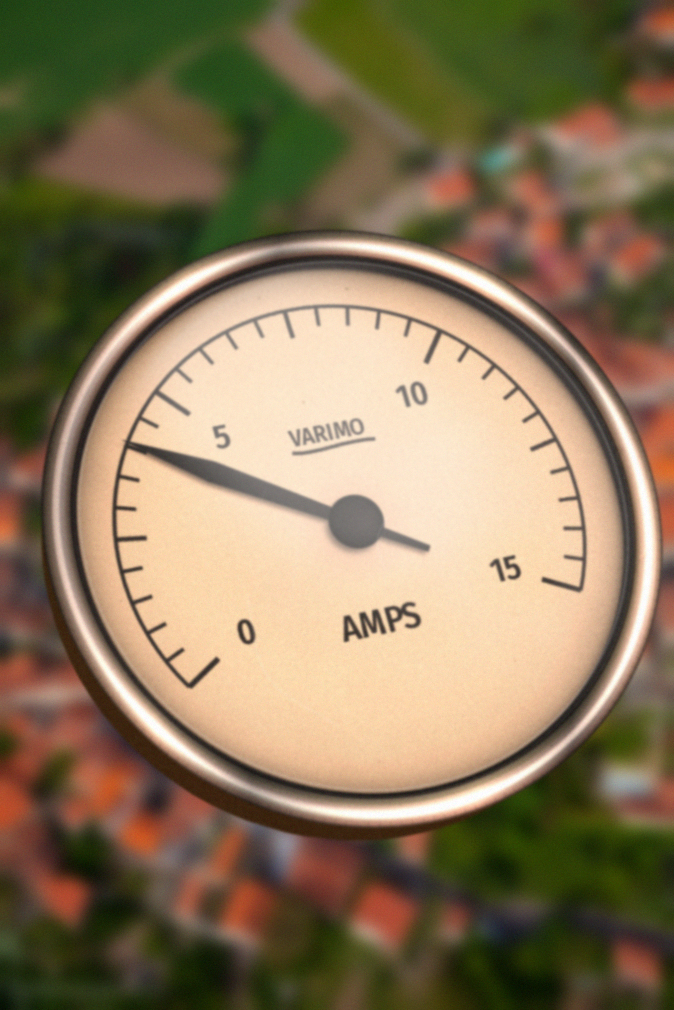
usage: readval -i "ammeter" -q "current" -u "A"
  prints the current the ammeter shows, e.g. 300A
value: 4A
